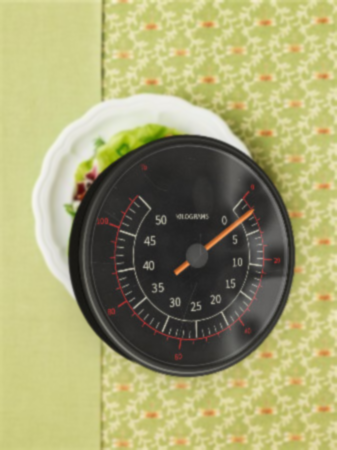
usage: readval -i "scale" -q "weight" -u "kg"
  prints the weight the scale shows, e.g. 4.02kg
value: 2kg
